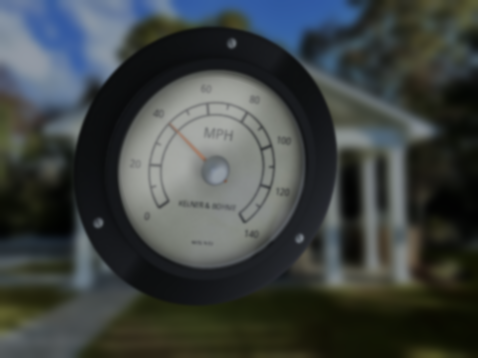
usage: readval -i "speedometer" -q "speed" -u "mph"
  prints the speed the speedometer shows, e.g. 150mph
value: 40mph
